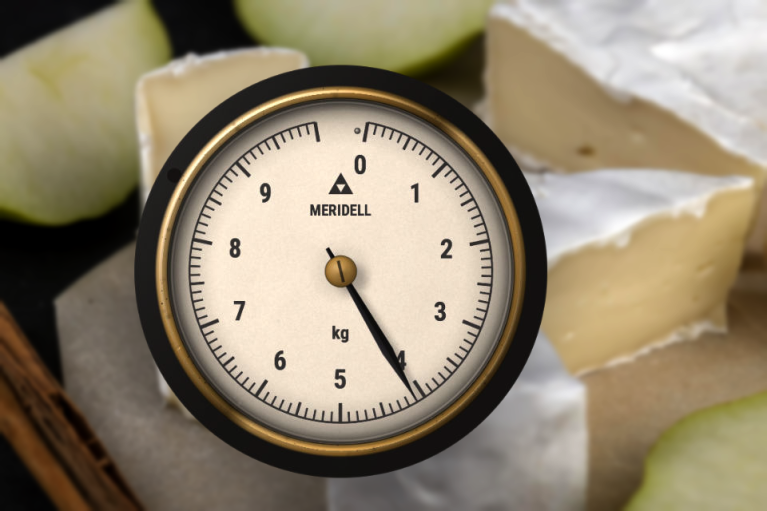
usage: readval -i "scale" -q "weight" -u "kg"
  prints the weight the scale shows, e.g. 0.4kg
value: 4.1kg
